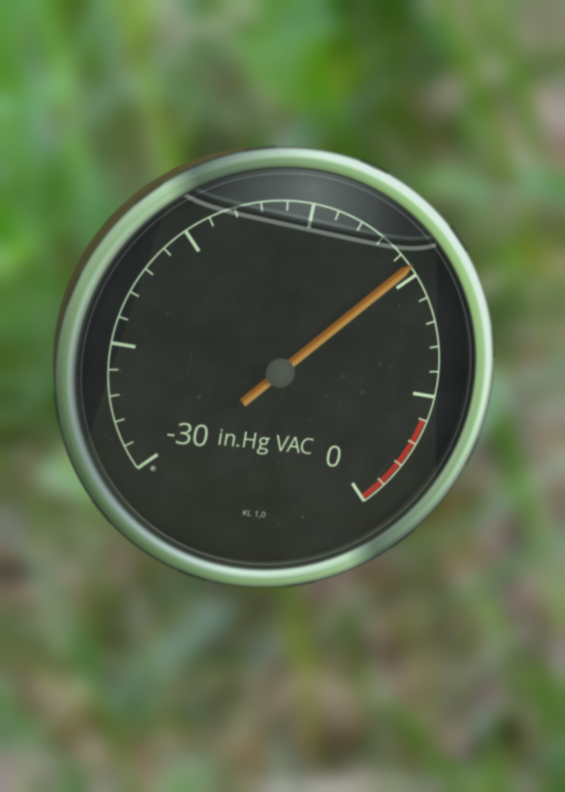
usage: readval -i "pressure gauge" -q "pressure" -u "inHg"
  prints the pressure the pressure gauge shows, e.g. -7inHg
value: -10.5inHg
